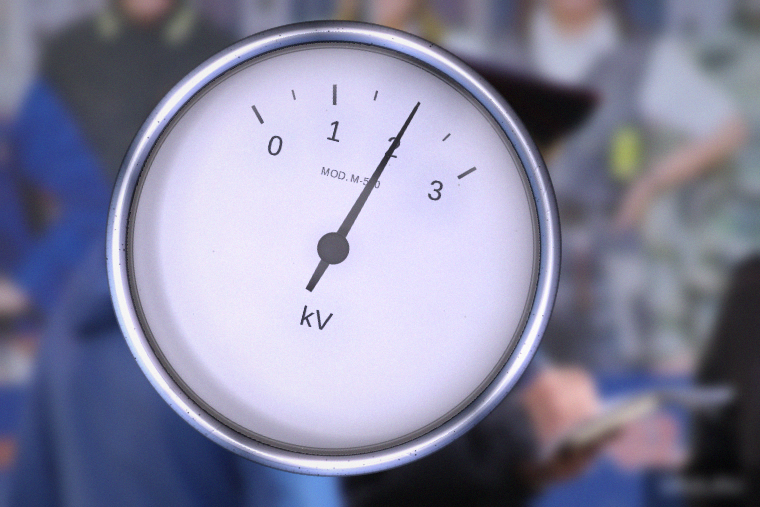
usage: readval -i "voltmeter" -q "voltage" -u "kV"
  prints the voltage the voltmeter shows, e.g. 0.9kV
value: 2kV
